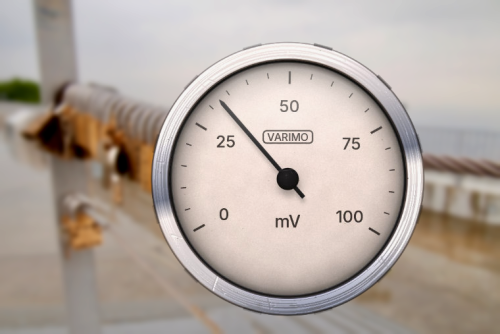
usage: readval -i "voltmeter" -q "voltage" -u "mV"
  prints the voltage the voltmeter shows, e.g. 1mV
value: 32.5mV
